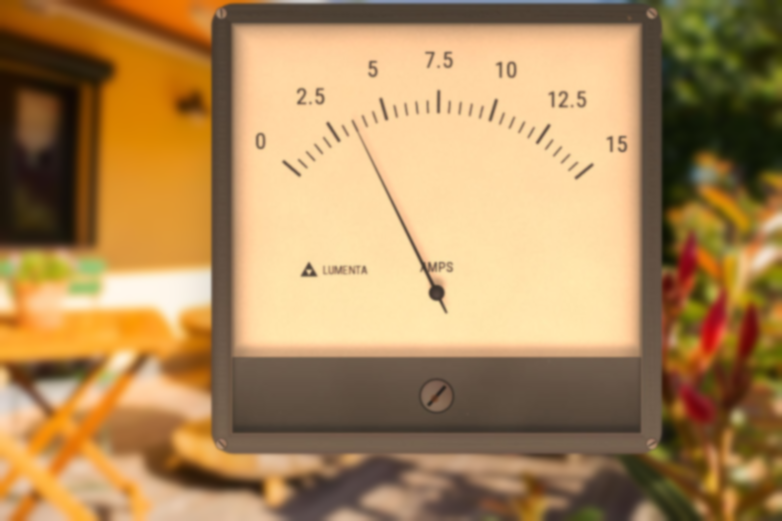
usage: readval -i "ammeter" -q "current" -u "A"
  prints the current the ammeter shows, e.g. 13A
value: 3.5A
